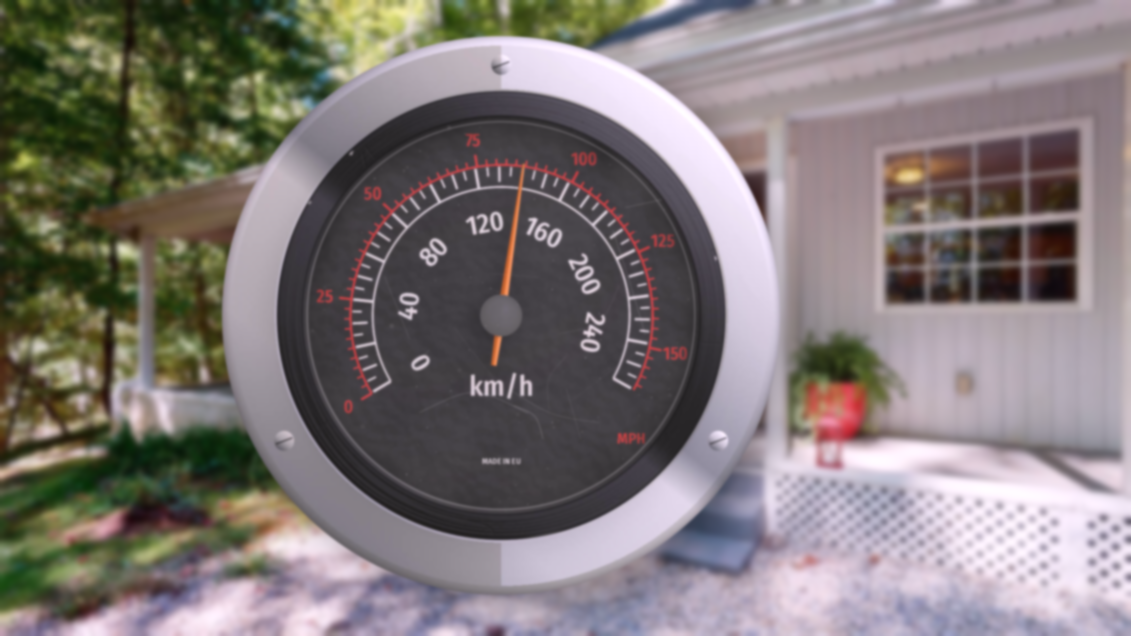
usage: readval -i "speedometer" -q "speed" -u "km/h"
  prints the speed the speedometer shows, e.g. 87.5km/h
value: 140km/h
